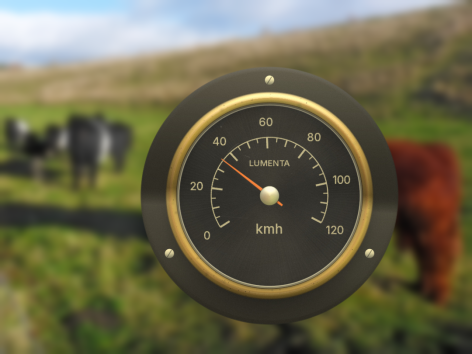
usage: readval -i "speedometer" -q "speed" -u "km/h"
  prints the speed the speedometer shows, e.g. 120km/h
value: 35km/h
